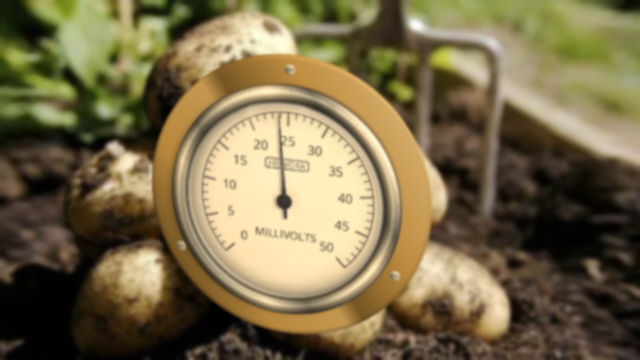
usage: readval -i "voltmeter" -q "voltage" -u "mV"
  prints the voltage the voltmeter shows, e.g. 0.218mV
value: 24mV
